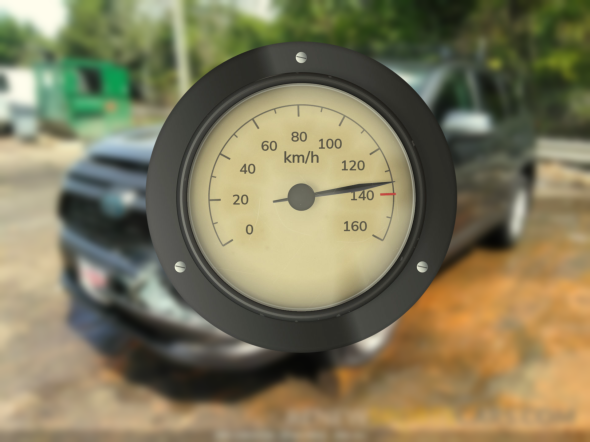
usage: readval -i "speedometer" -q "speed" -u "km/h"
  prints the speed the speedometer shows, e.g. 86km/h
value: 135km/h
